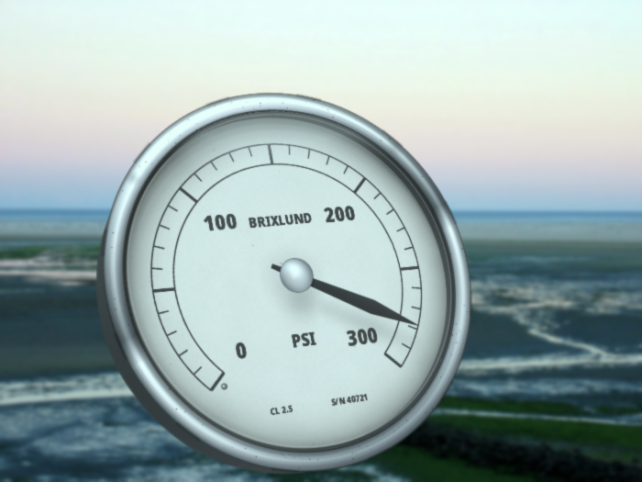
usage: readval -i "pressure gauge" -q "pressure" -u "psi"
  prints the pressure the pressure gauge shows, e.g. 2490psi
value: 280psi
